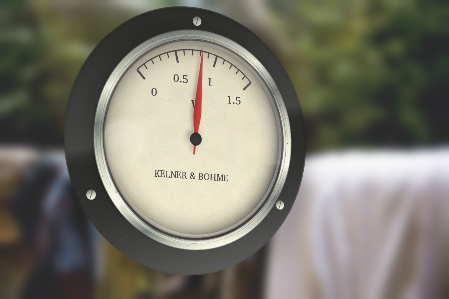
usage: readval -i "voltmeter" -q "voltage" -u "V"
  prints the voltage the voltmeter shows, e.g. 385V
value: 0.8V
